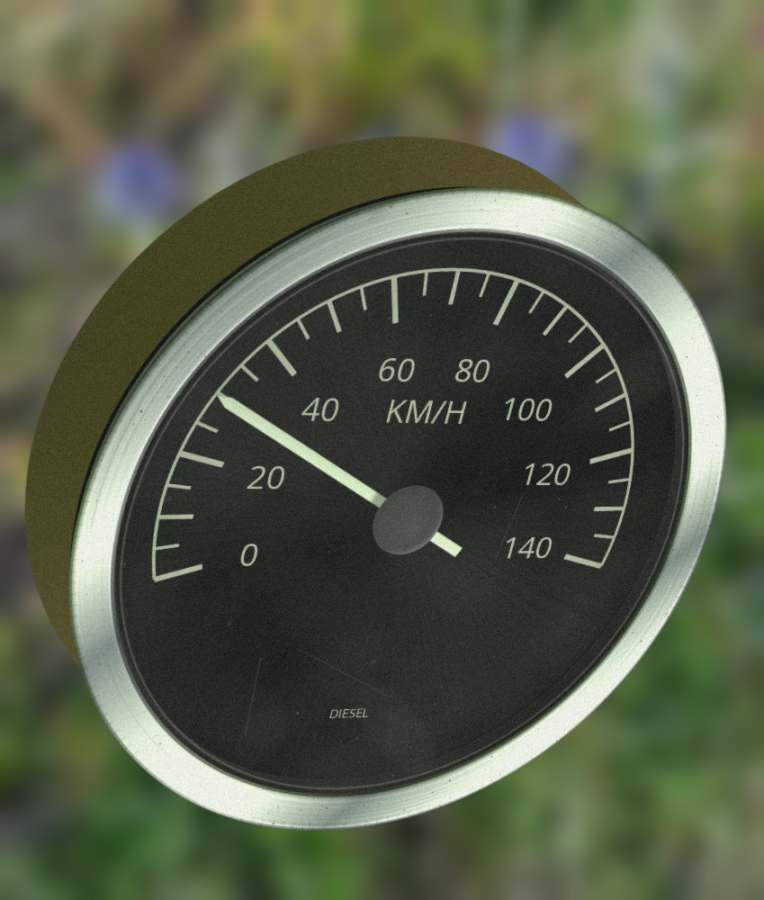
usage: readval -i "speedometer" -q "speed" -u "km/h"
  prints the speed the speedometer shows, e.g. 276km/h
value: 30km/h
